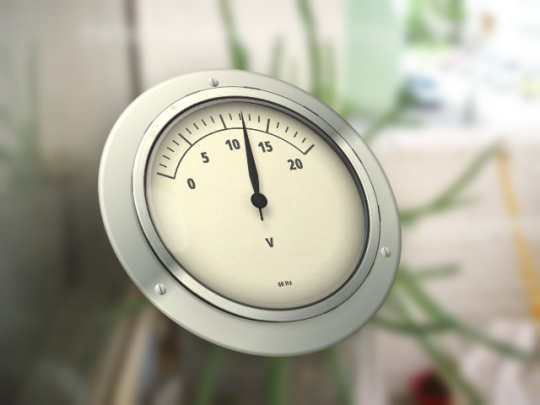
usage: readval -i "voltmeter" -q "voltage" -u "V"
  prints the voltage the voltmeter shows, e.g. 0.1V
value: 12V
